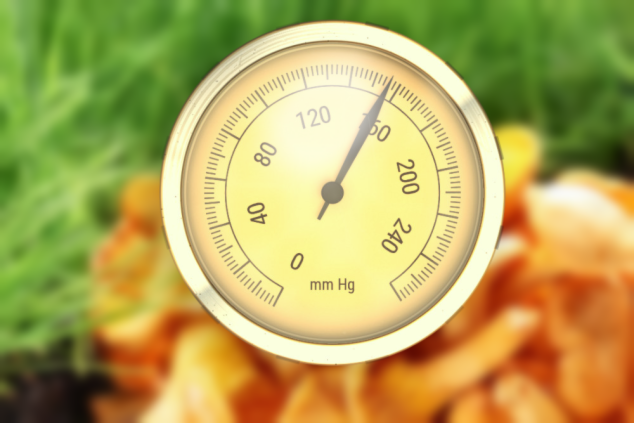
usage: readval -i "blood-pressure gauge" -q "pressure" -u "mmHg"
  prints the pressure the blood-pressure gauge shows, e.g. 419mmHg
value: 156mmHg
